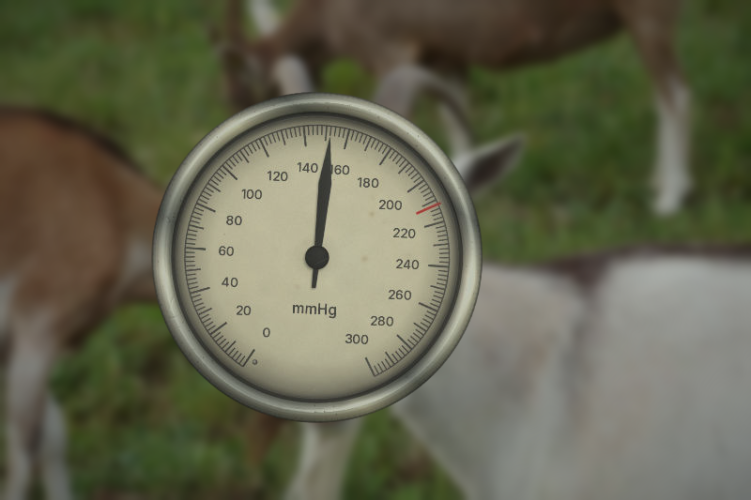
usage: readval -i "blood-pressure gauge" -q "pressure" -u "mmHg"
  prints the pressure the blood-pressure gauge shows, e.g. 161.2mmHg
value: 152mmHg
